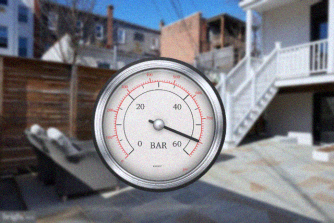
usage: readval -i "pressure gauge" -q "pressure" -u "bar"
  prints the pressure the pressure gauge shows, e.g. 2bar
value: 55bar
